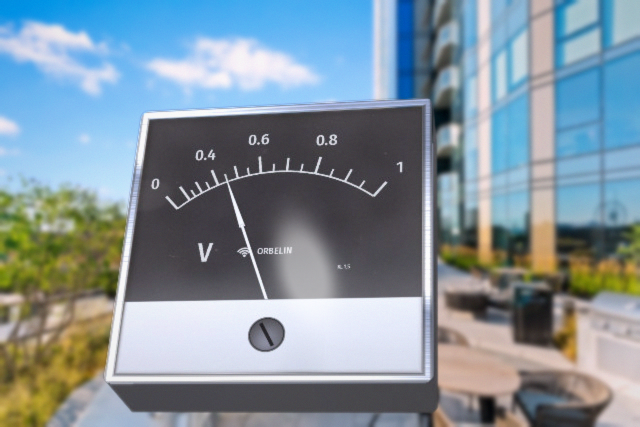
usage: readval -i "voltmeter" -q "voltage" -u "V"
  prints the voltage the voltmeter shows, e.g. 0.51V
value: 0.45V
